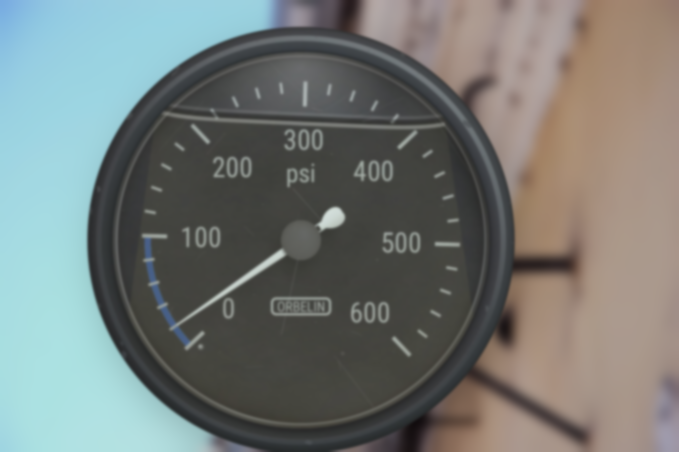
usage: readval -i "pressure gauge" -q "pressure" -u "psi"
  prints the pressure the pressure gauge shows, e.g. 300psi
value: 20psi
